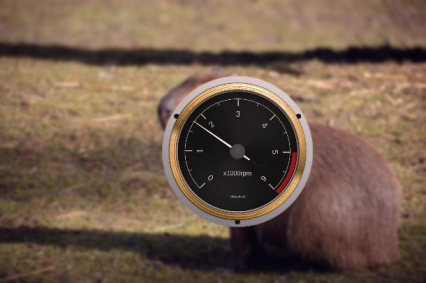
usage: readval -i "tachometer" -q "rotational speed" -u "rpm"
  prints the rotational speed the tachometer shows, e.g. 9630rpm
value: 1750rpm
